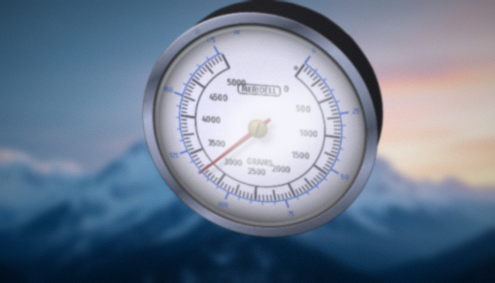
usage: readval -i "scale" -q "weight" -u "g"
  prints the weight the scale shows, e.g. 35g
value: 3250g
